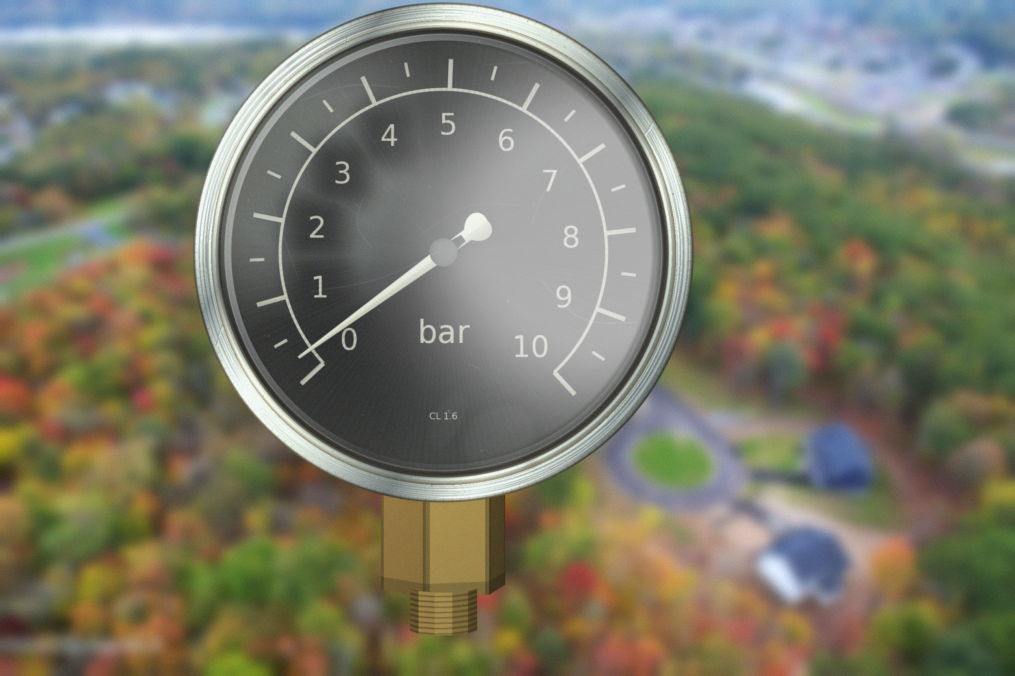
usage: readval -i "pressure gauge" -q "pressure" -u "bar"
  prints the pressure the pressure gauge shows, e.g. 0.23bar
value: 0.25bar
